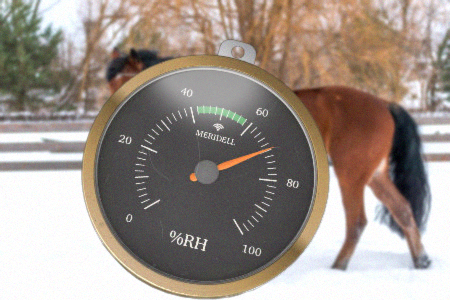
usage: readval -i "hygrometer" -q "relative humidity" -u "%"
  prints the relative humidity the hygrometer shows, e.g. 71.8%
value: 70%
